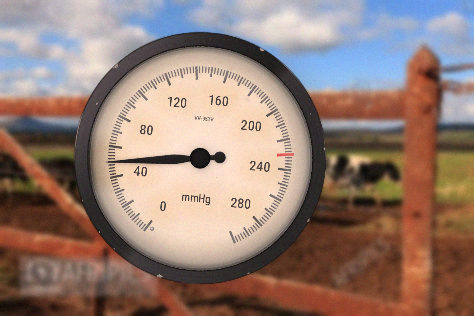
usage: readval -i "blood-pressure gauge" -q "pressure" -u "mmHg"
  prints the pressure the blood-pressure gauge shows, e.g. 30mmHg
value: 50mmHg
